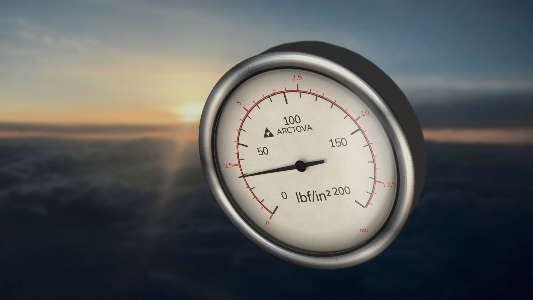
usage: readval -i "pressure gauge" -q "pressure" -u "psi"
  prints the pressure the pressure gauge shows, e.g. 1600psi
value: 30psi
